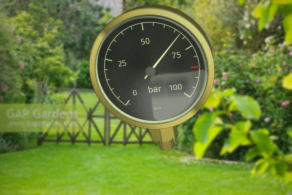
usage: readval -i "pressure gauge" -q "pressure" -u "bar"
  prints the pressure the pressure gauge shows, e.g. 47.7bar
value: 67.5bar
